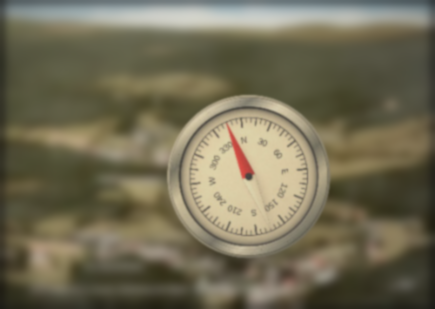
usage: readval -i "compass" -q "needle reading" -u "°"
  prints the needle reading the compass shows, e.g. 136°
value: 345°
